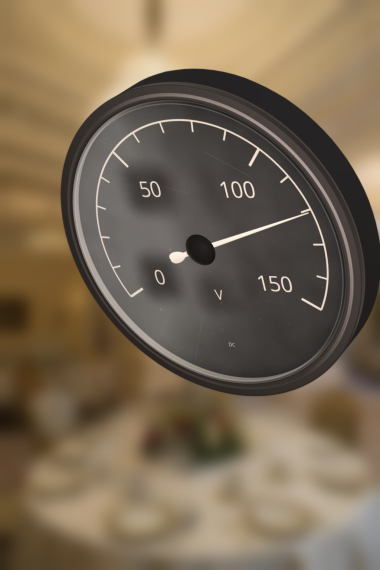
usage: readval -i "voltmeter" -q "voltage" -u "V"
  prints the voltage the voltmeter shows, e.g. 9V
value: 120V
